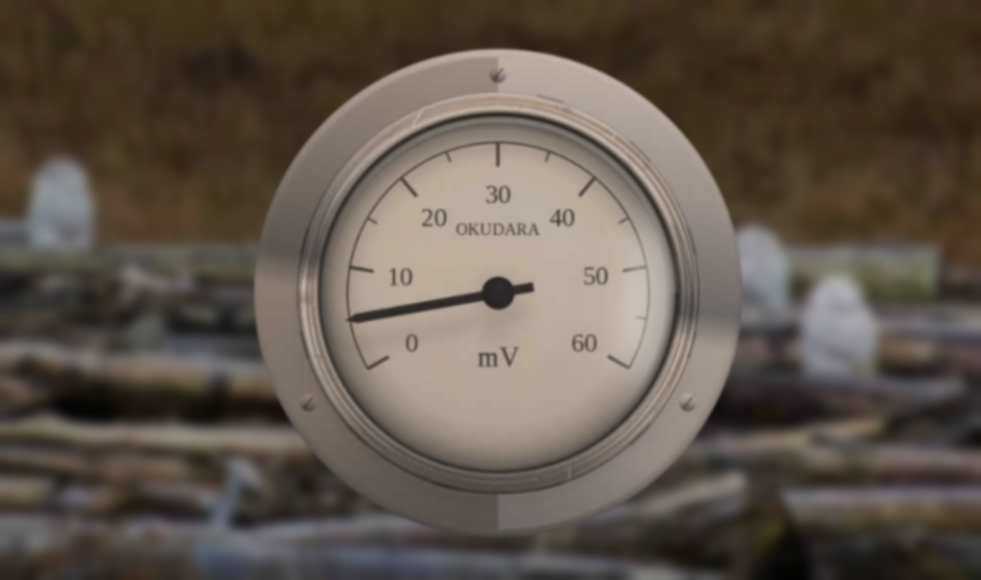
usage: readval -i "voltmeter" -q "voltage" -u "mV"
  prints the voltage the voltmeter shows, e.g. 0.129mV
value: 5mV
